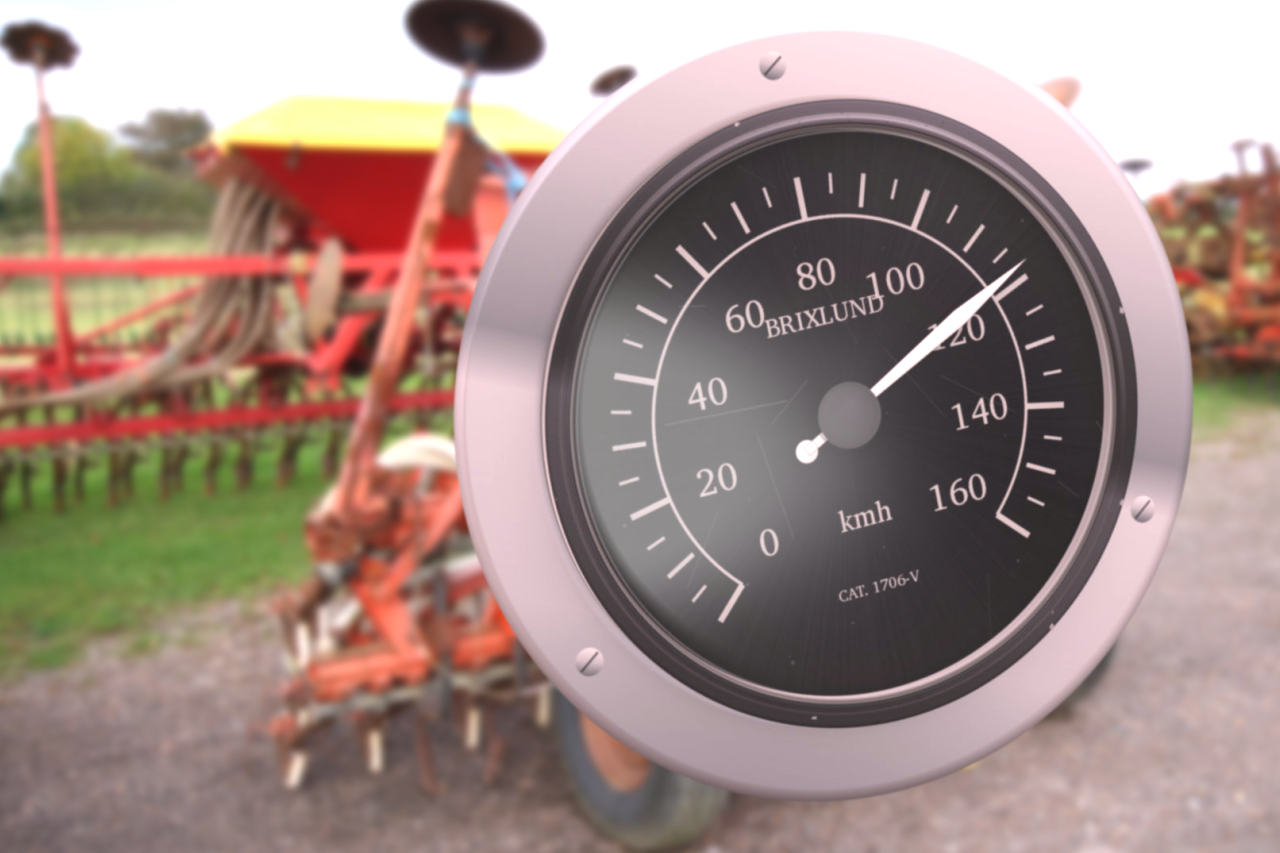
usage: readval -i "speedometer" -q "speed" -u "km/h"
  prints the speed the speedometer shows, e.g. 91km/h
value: 117.5km/h
